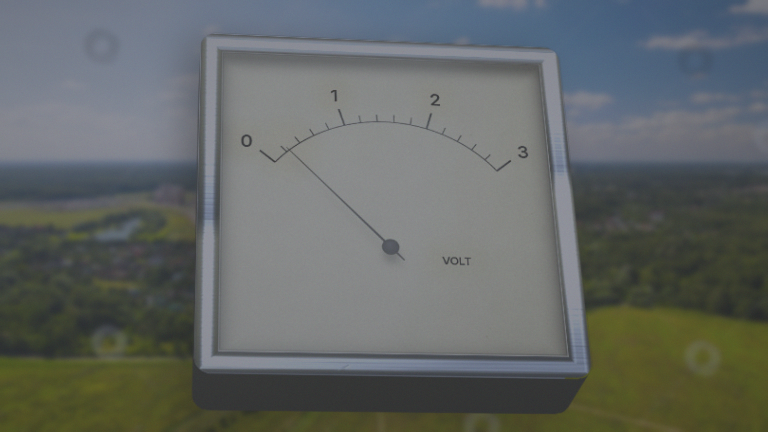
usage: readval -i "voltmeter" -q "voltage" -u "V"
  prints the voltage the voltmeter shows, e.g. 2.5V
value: 0.2V
